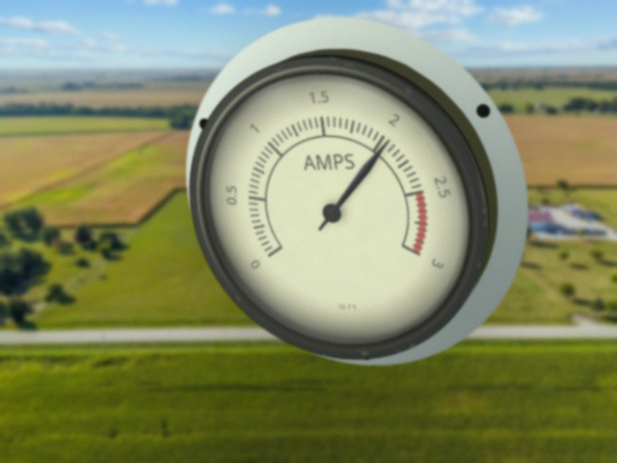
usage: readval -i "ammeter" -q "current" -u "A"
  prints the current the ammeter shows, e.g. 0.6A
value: 2.05A
